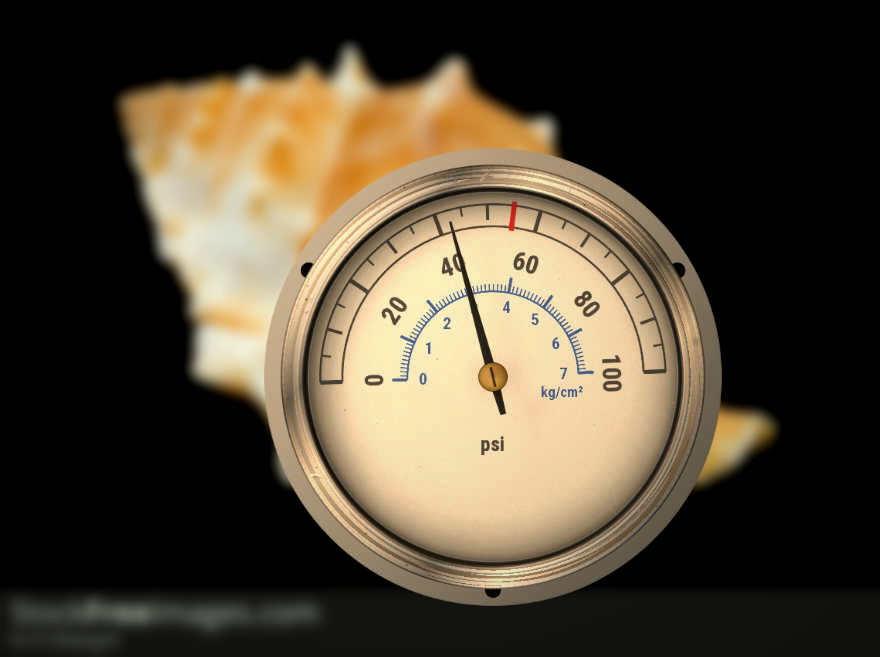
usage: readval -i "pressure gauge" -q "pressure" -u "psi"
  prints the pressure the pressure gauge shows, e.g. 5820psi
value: 42.5psi
